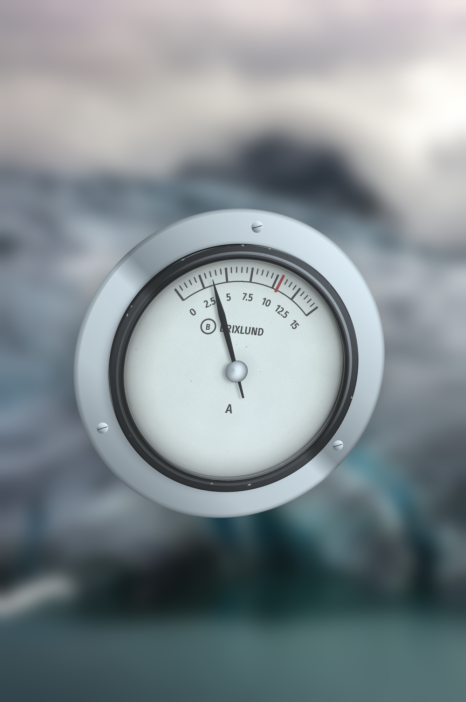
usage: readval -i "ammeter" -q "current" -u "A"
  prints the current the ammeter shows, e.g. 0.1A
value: 3.5A
